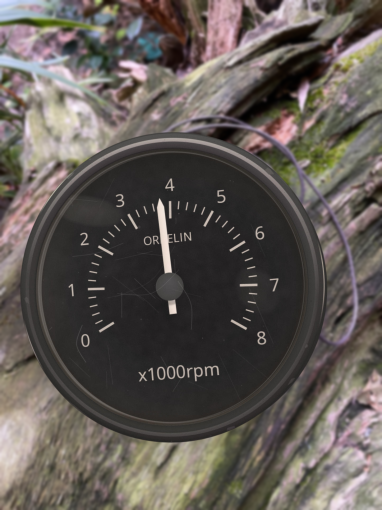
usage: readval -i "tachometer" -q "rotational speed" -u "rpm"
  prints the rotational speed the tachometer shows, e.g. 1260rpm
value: 3800rpm
